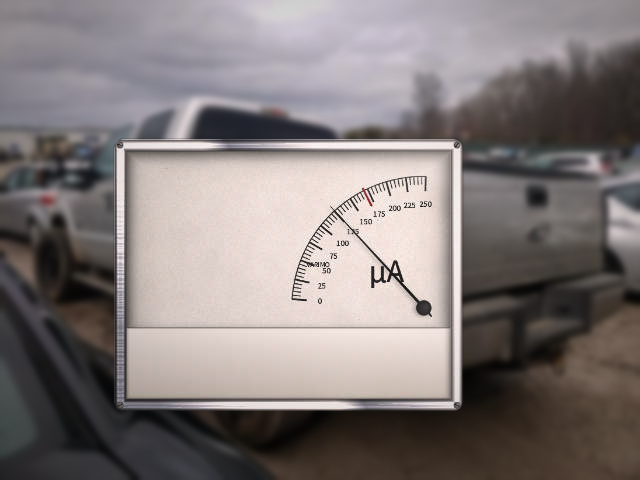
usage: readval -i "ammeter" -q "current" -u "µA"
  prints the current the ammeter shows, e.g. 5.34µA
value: 125µA
